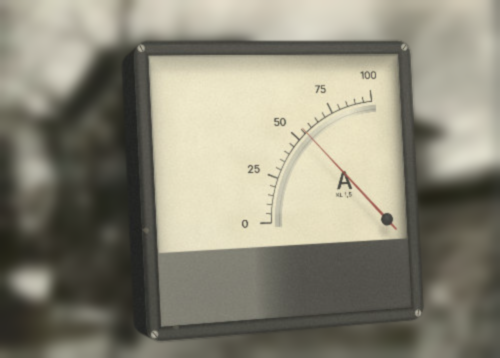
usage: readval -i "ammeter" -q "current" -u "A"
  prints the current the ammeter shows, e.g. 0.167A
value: 55A
